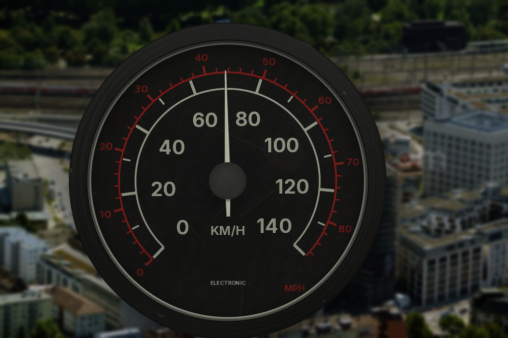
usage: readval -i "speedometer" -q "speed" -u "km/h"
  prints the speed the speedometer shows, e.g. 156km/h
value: 70km/h
